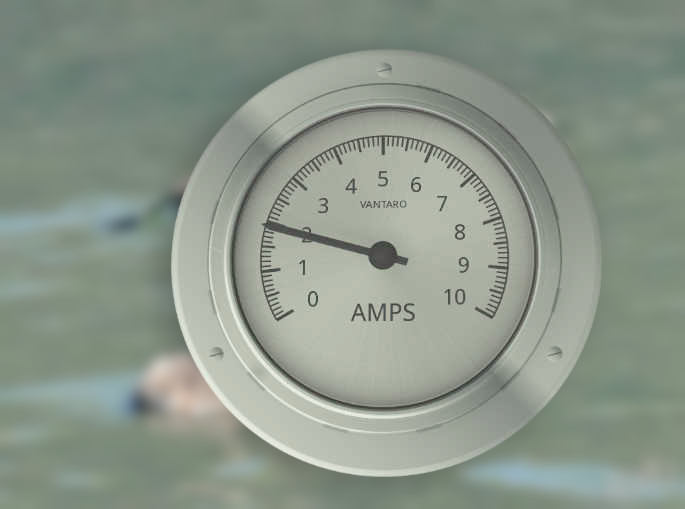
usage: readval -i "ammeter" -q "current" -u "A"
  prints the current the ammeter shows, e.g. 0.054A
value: 1.9A
